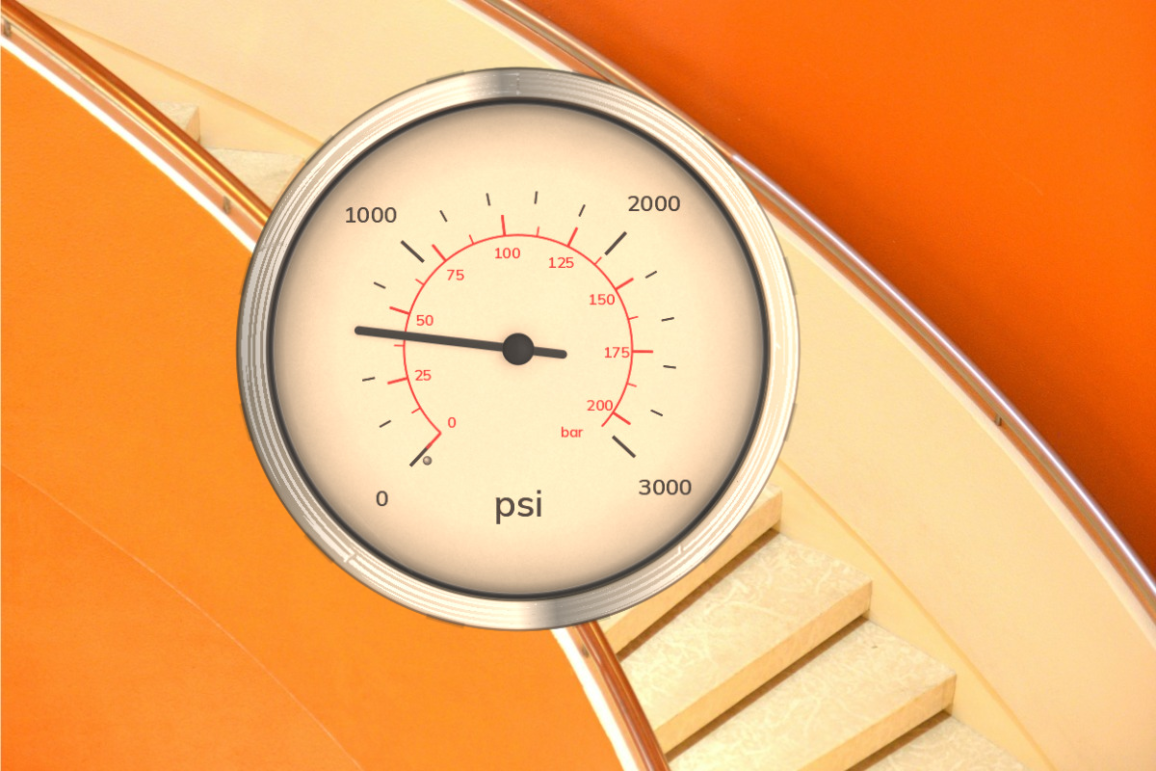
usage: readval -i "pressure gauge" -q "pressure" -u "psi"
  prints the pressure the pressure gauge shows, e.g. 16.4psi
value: 600psi
